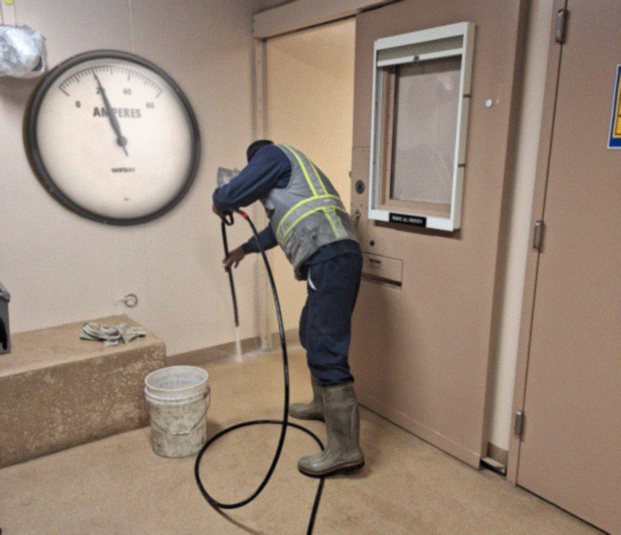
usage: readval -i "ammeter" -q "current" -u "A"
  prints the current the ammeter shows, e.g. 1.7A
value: 20A
